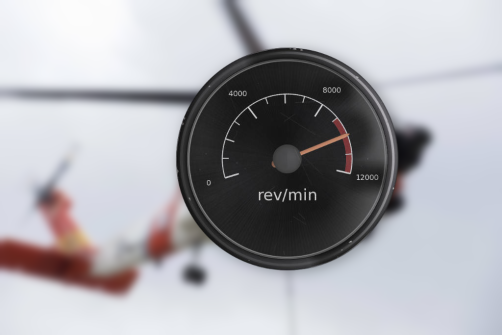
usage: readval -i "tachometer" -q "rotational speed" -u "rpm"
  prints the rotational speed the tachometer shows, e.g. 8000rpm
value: 10000rpm
